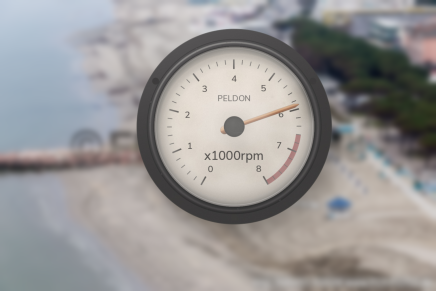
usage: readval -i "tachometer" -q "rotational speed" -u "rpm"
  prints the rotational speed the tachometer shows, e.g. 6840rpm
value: 5900rpm
